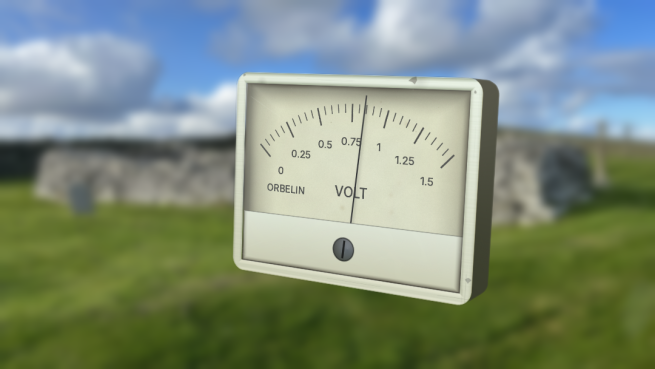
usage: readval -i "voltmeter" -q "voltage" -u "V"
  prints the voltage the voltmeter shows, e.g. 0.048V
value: 0.85V
